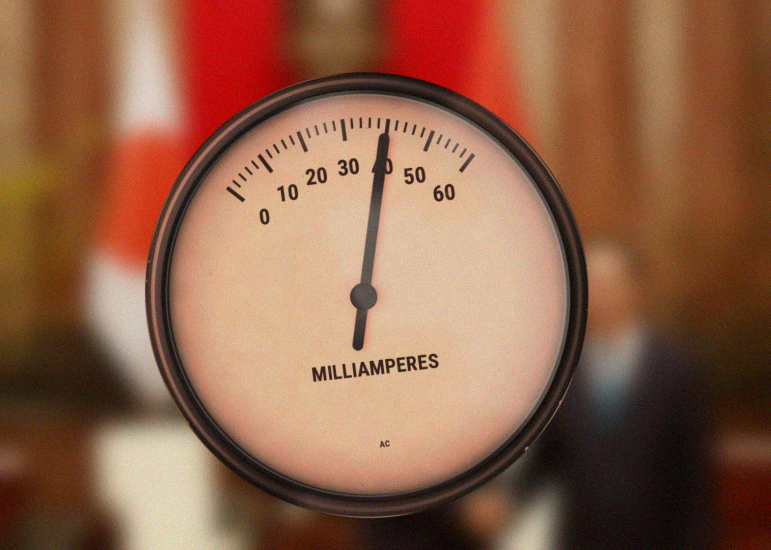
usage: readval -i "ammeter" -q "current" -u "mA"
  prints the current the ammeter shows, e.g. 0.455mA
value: 40mA
